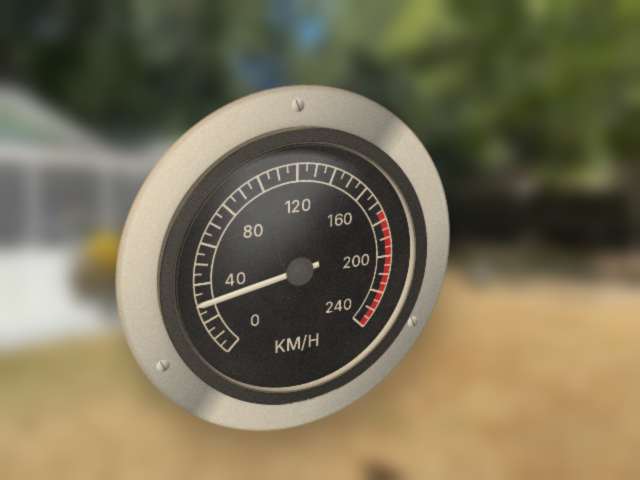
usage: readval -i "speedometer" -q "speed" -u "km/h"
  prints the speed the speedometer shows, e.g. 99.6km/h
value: 30km/h
